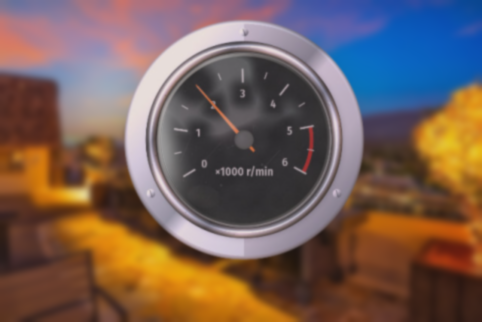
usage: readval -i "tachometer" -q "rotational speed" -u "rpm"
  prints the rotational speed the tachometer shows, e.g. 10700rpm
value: 2000rpm
